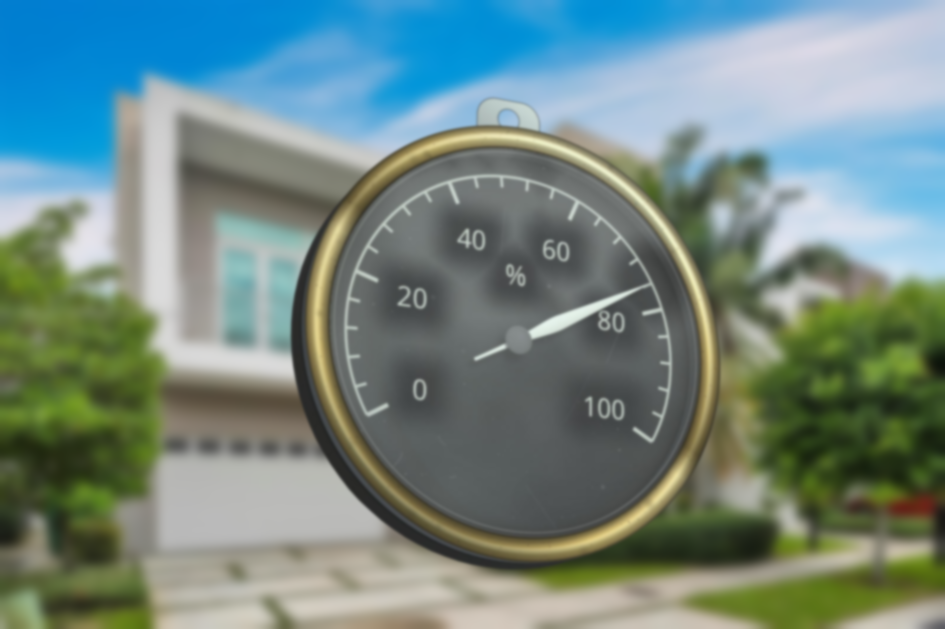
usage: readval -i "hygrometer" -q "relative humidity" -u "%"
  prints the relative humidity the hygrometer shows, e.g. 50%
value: 76%
